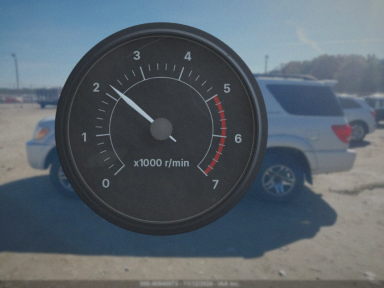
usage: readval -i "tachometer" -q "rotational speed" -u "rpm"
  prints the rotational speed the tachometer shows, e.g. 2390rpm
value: 2200rpm
